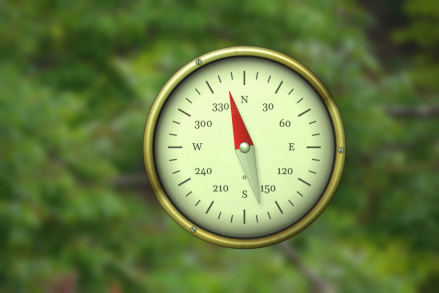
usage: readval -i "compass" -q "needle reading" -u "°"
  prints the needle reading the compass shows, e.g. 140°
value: 345°
